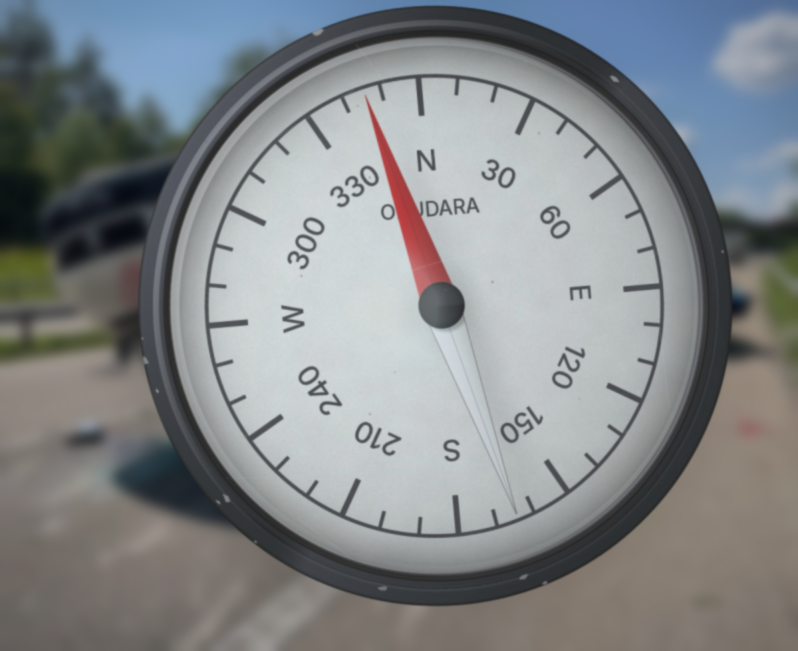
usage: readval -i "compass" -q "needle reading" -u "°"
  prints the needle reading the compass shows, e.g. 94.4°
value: 345°
